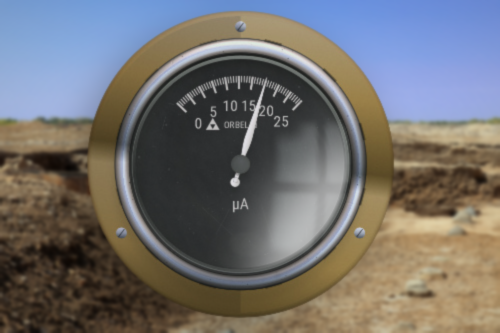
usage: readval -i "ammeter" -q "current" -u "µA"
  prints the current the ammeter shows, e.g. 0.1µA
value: 17.5µA
